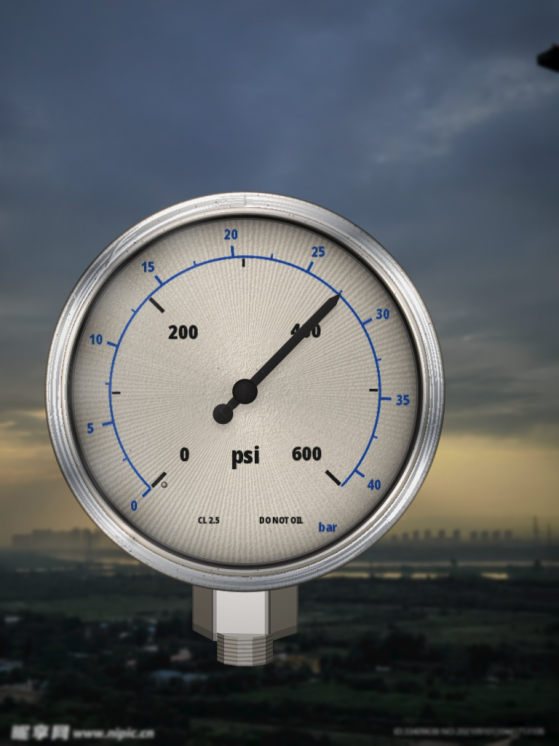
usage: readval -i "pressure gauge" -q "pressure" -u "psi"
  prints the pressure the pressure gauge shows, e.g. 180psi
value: 400psi
